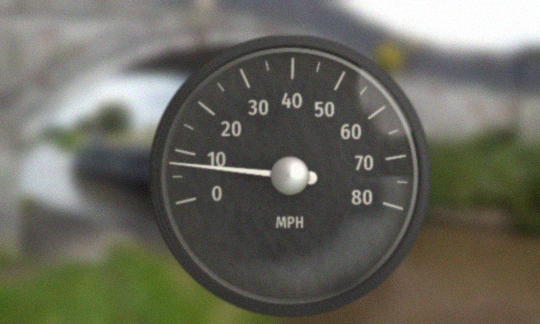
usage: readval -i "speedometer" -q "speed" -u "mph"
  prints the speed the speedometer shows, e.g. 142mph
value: 7.5mph
